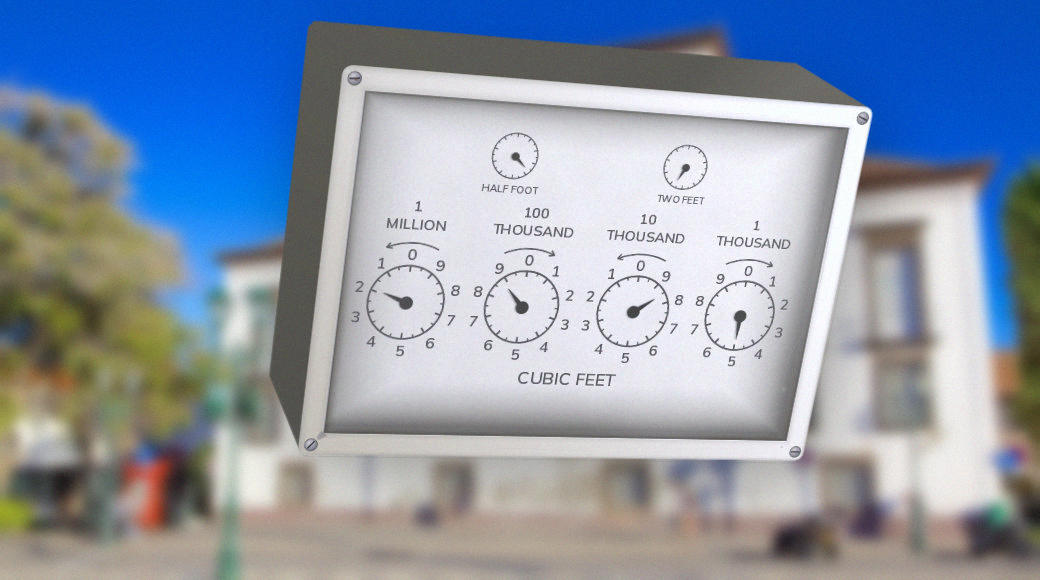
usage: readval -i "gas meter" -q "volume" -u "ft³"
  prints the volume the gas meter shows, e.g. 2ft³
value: 188500ft³
